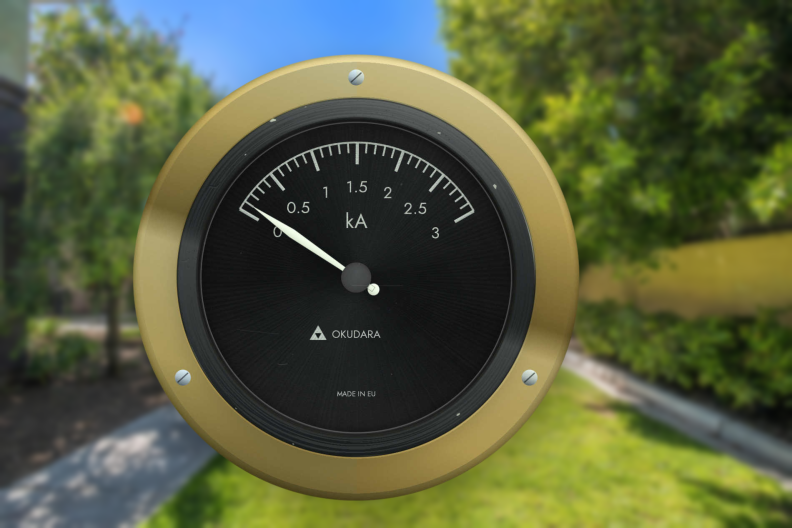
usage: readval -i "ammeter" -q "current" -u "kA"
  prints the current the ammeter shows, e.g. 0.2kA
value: 0.1kA
